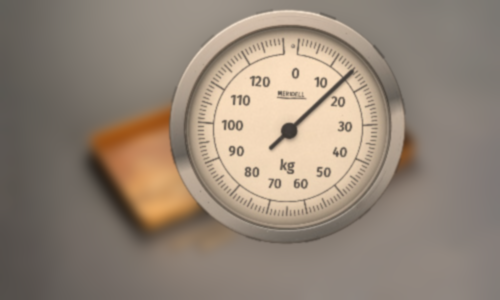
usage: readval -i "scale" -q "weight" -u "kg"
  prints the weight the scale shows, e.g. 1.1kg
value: 15kg
